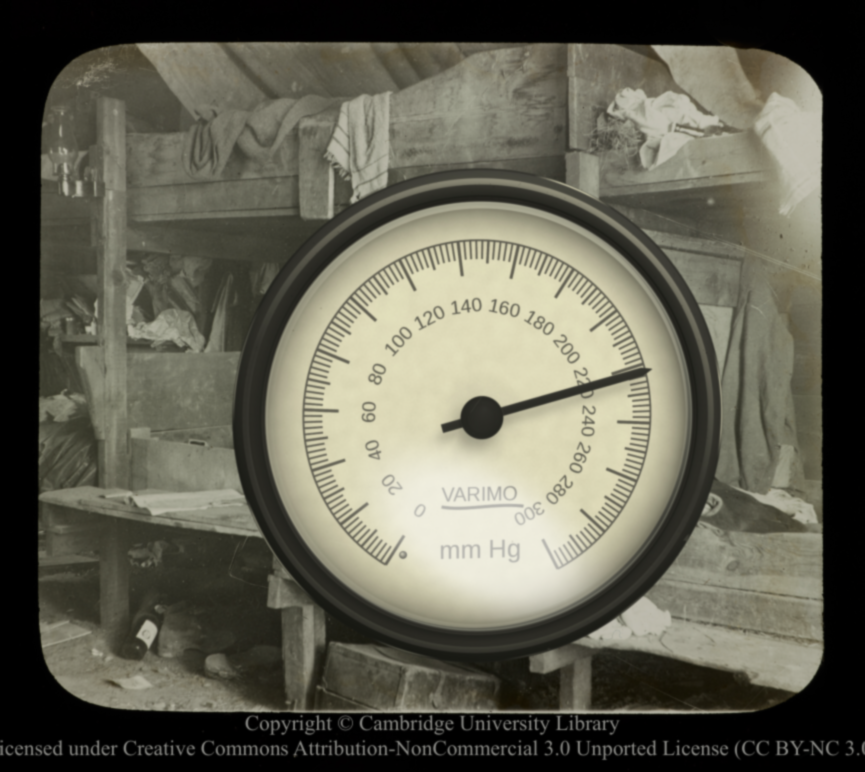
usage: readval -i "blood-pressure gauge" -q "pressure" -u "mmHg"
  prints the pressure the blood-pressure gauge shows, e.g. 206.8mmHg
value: 222mmHg
